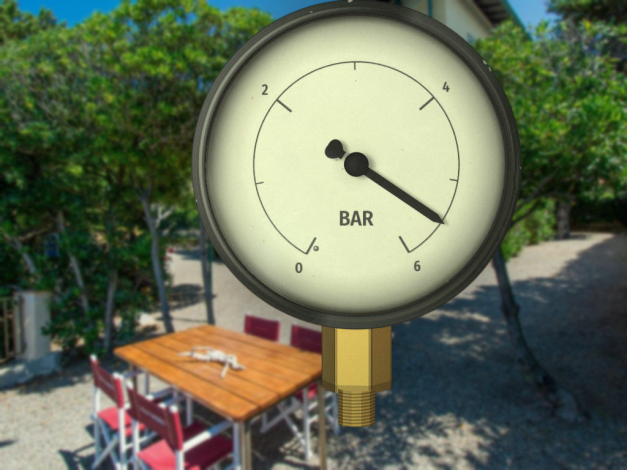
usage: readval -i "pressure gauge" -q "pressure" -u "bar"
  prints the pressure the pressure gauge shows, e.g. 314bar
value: 5.5bar
